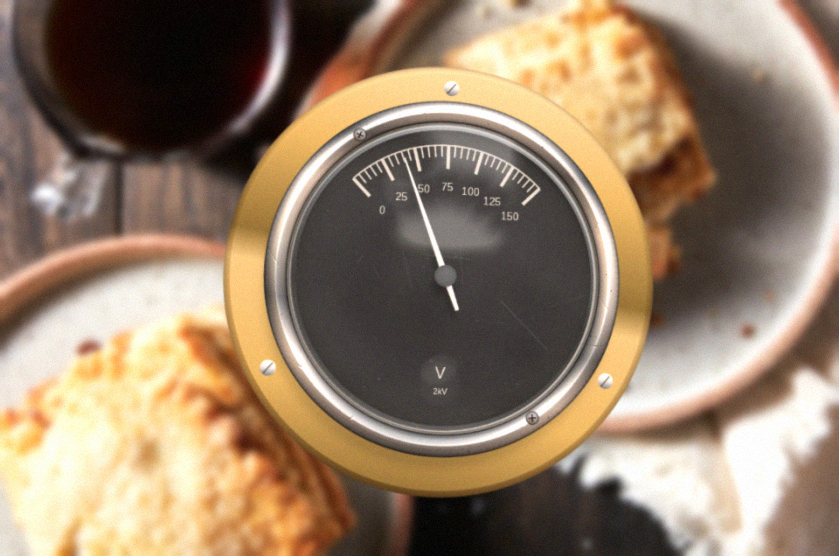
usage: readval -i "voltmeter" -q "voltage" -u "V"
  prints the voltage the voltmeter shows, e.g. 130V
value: 40V
